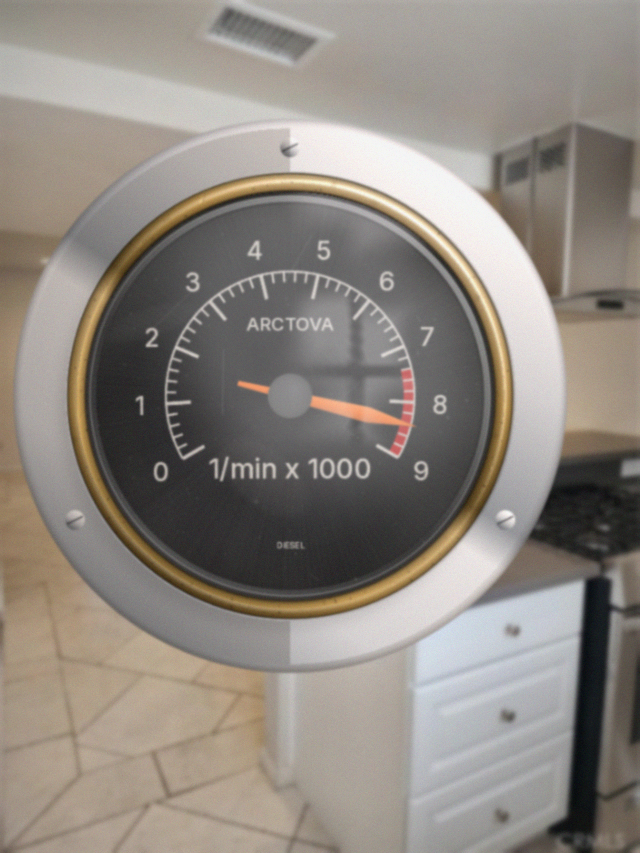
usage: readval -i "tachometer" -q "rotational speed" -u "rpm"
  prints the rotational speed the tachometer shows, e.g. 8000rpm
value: 8400rpm
